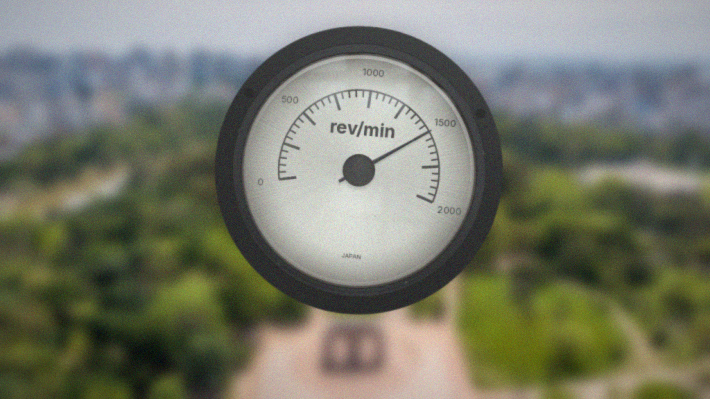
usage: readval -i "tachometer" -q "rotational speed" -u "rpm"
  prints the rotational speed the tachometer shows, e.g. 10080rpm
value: 1500rpm
